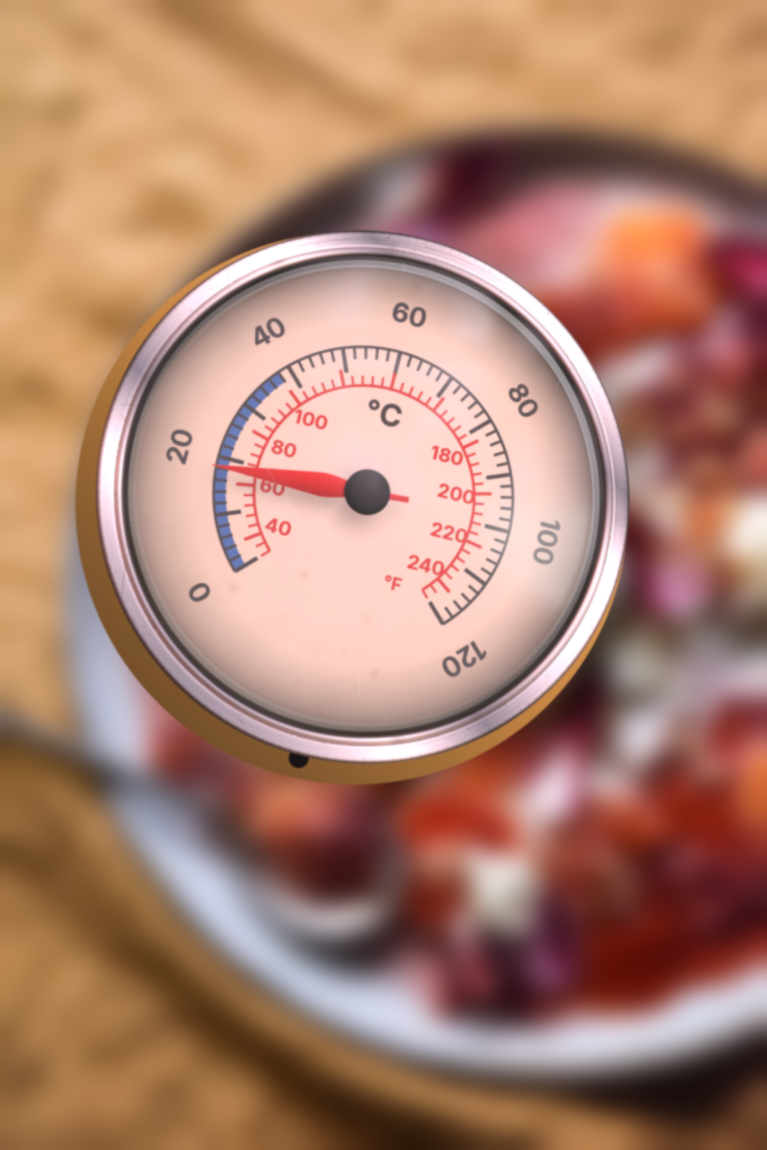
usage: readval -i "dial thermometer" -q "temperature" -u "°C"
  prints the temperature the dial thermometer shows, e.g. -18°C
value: 18°C
